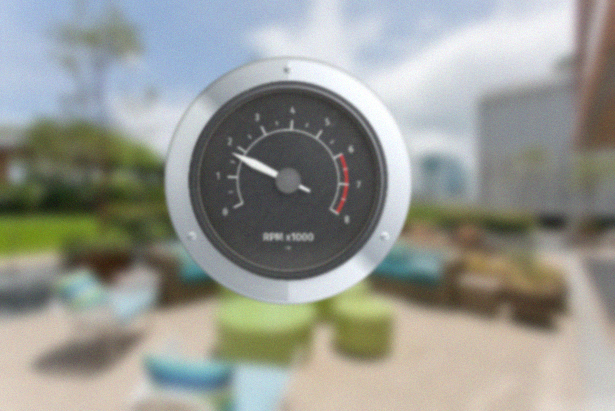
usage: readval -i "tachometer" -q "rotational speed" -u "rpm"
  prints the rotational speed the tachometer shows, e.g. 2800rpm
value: 1750rpm
